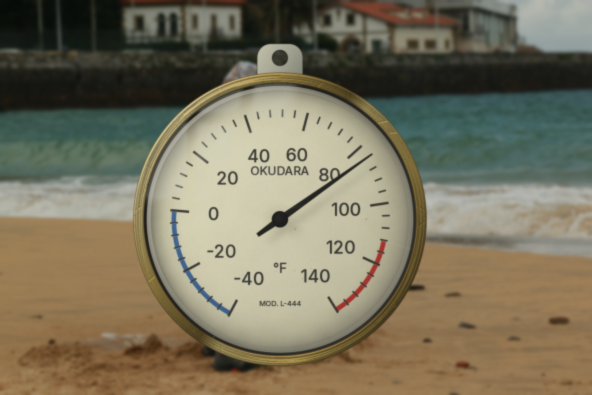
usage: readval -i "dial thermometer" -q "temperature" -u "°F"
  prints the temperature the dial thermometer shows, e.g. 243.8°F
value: 84°F
